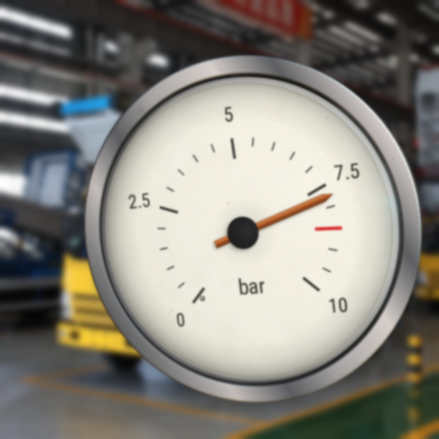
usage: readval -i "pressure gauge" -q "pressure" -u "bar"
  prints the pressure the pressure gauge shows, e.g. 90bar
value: 7.75bar
